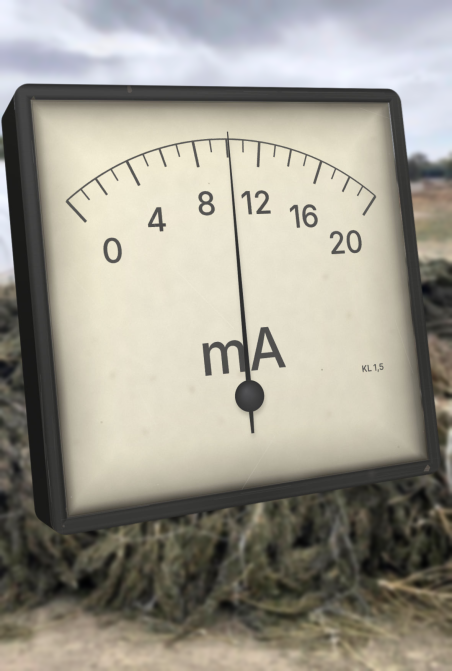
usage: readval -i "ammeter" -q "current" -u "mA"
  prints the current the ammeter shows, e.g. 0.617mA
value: 10mA
